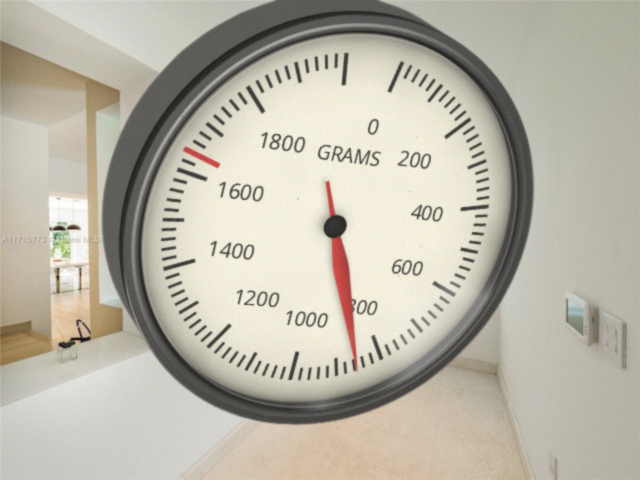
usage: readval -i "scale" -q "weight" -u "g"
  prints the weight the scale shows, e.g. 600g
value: 860g
